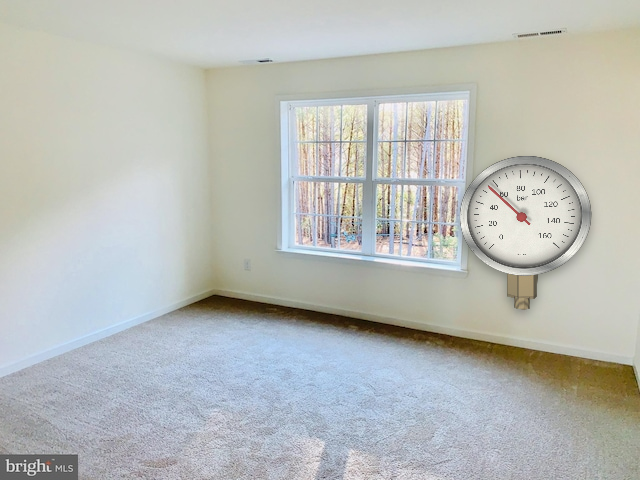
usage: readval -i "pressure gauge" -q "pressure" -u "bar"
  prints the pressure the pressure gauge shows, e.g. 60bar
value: 55bar
